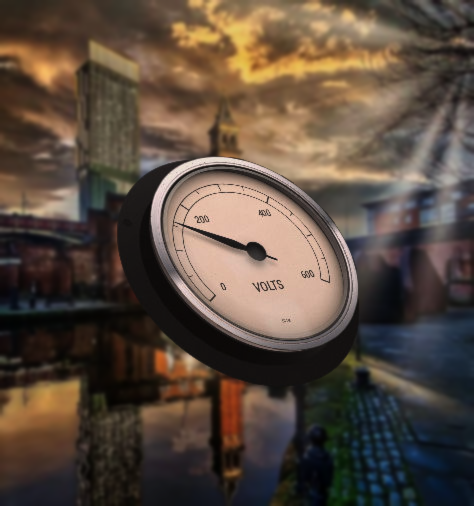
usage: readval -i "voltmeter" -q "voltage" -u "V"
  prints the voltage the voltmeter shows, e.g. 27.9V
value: 150V
